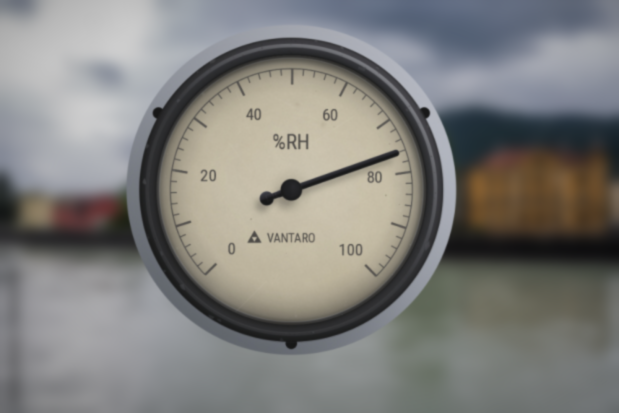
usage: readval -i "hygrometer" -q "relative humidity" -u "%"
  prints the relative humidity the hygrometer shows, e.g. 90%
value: 76%
